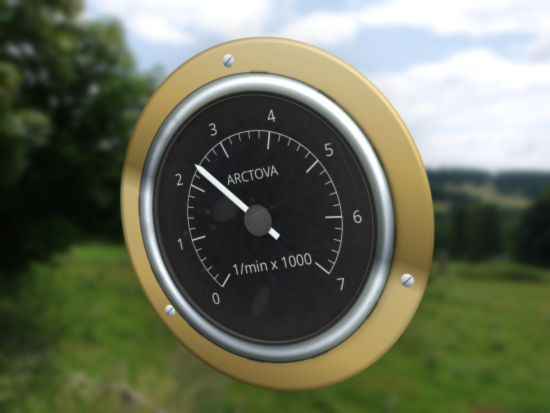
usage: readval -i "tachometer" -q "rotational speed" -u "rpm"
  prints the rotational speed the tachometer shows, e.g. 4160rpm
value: 2400rpm
